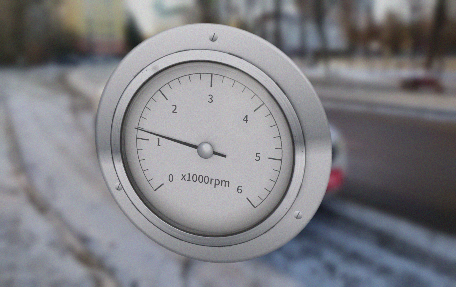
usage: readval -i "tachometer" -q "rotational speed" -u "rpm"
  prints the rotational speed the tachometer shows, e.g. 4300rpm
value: 1200rpm
